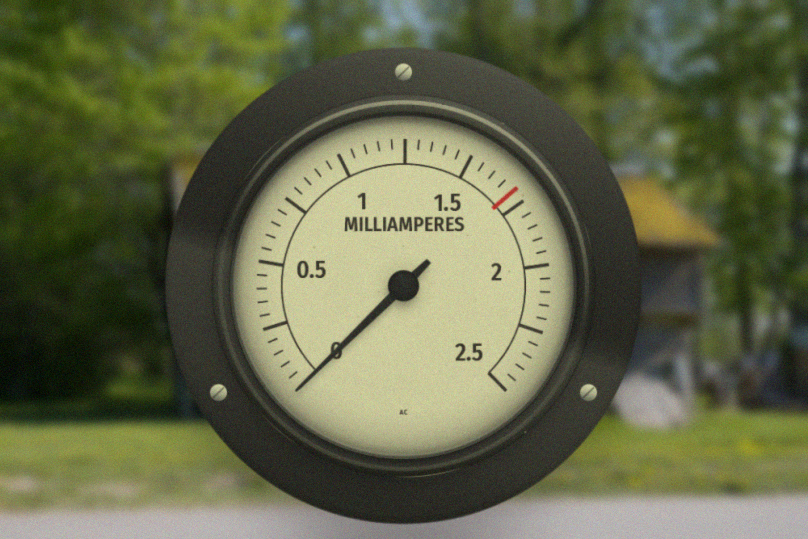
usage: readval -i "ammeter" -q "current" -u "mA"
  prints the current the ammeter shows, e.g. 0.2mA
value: 0mA
